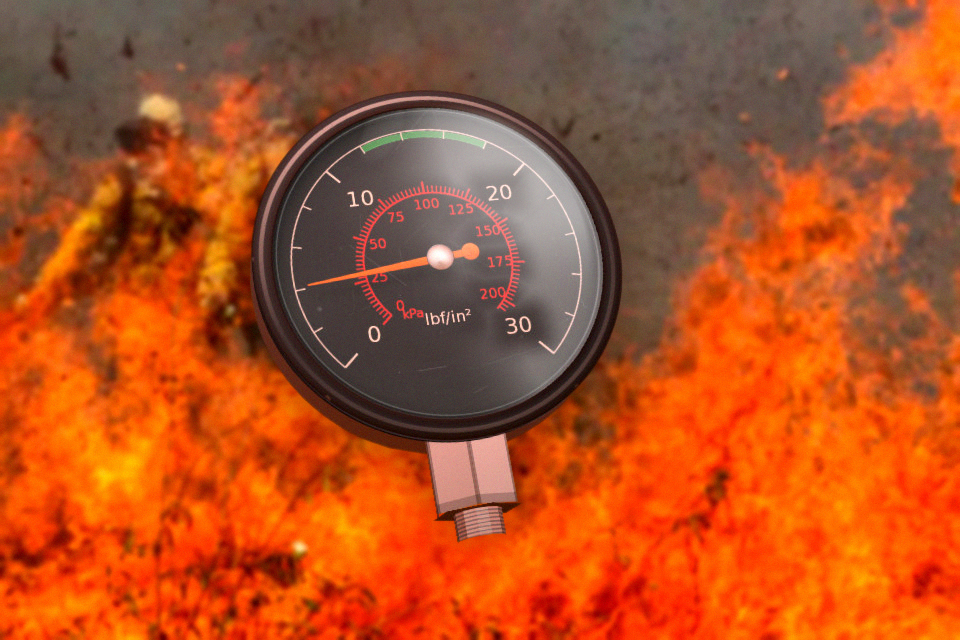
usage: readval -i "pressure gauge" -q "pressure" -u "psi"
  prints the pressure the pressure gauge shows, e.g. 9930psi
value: 4psi
